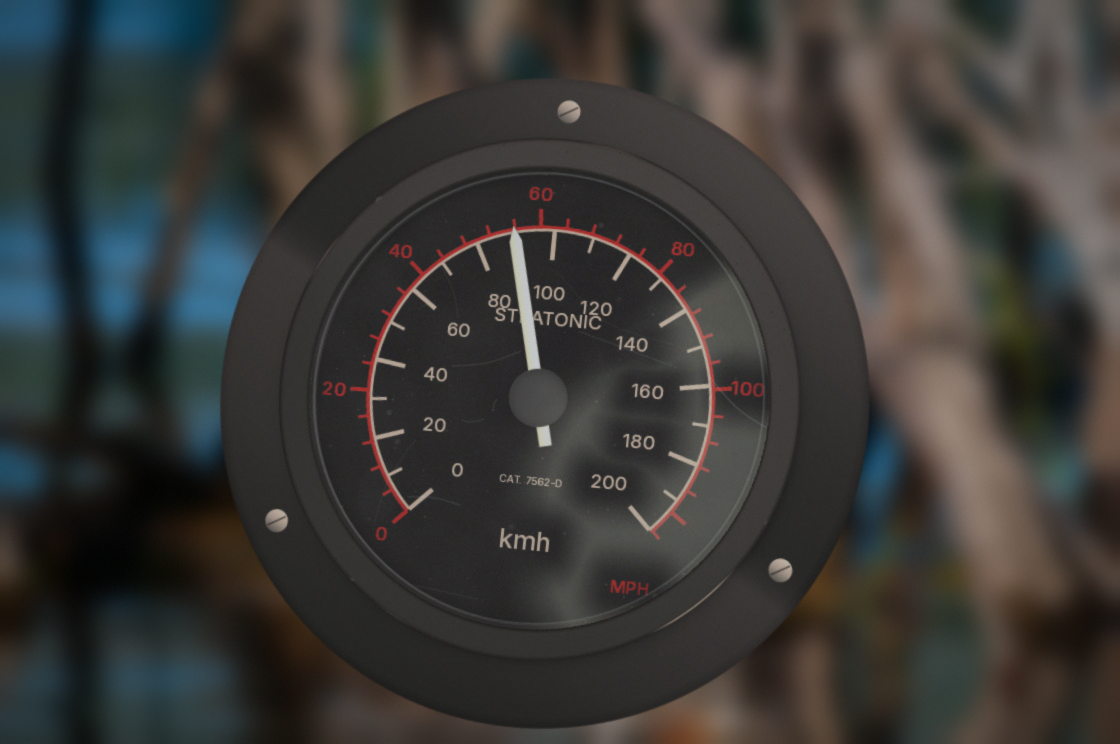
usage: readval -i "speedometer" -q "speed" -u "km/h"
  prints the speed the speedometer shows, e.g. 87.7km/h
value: 90km/h
